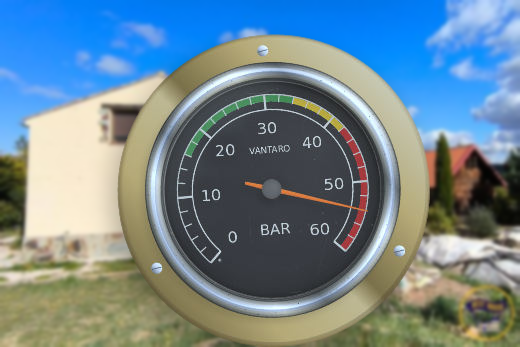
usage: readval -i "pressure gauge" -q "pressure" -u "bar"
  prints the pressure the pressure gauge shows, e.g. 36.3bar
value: 54bar
